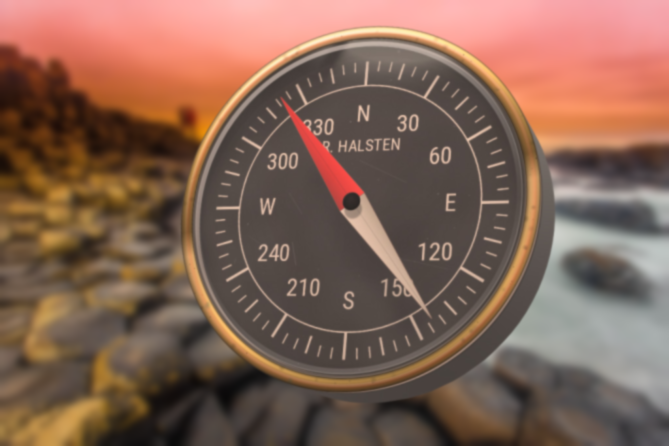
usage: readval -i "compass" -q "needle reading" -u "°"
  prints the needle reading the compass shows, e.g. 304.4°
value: 322.5°
